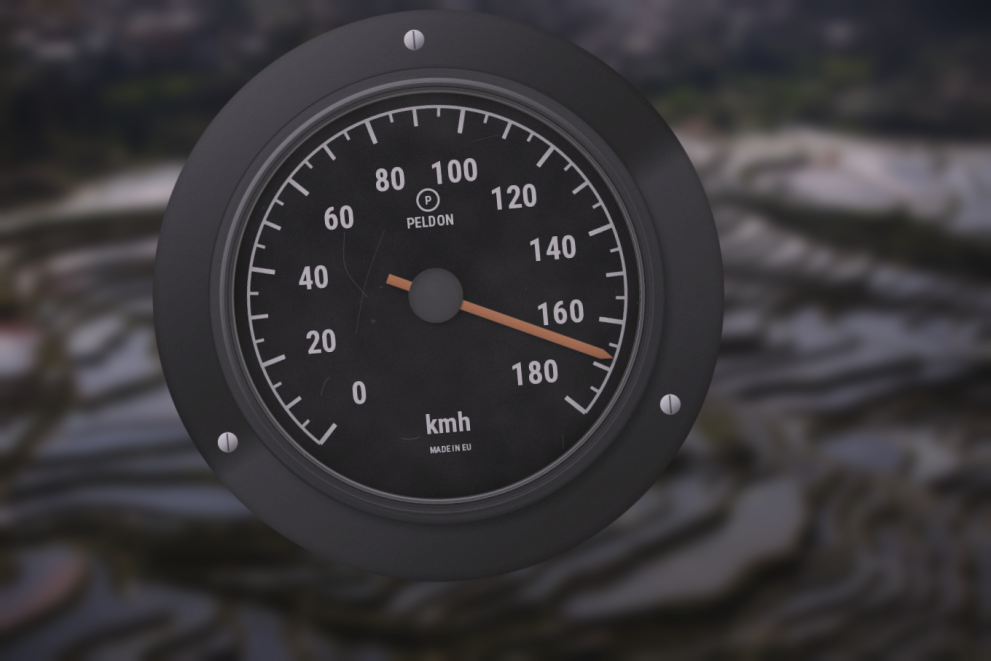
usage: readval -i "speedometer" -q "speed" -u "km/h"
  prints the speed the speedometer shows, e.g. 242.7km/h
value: 167.5km/h
